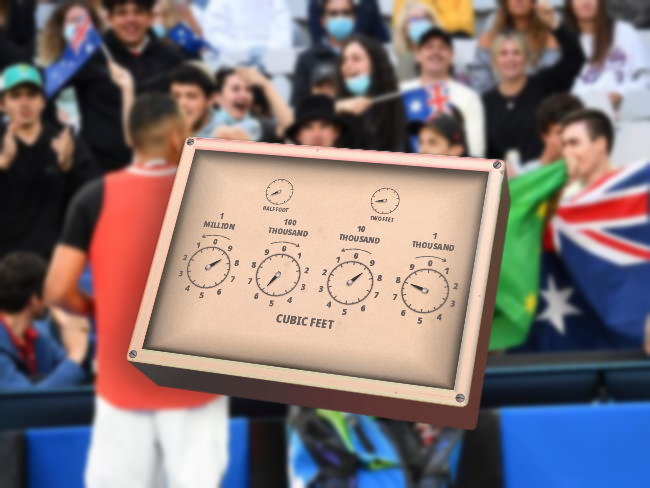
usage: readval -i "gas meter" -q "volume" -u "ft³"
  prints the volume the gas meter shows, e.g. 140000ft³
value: 858800ft³
